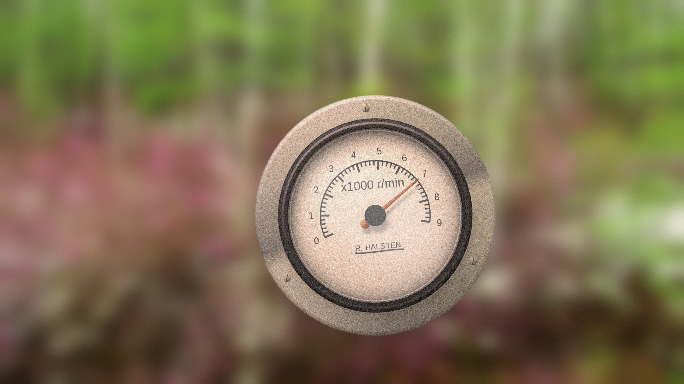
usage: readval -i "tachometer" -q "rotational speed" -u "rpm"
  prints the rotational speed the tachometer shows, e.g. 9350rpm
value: 7000rpm
